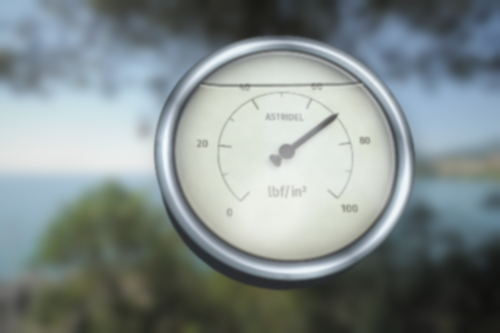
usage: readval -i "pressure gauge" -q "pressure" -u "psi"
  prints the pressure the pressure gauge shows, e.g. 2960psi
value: 70psi
